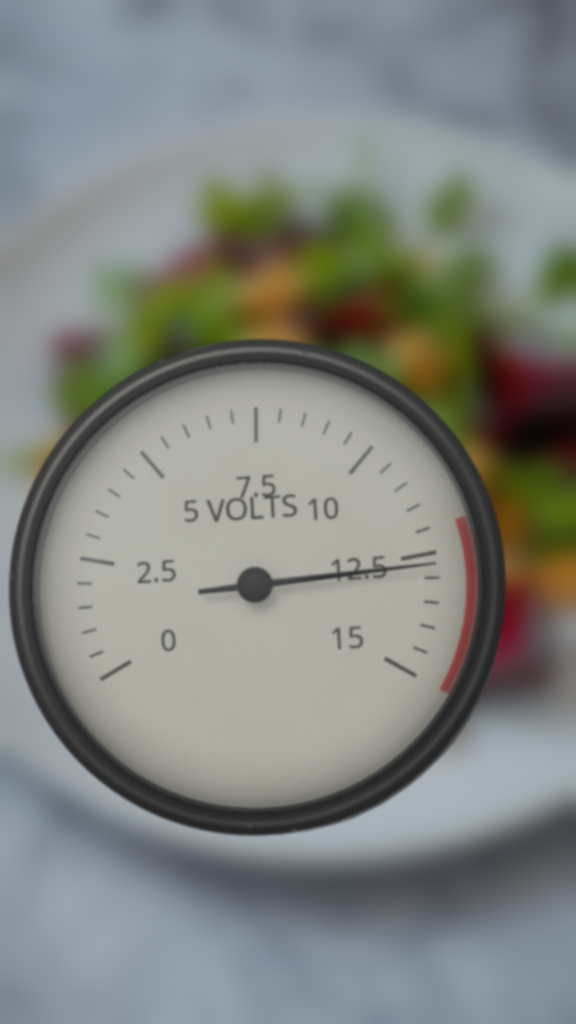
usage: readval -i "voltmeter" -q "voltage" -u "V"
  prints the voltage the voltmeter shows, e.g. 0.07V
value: 12.75V
